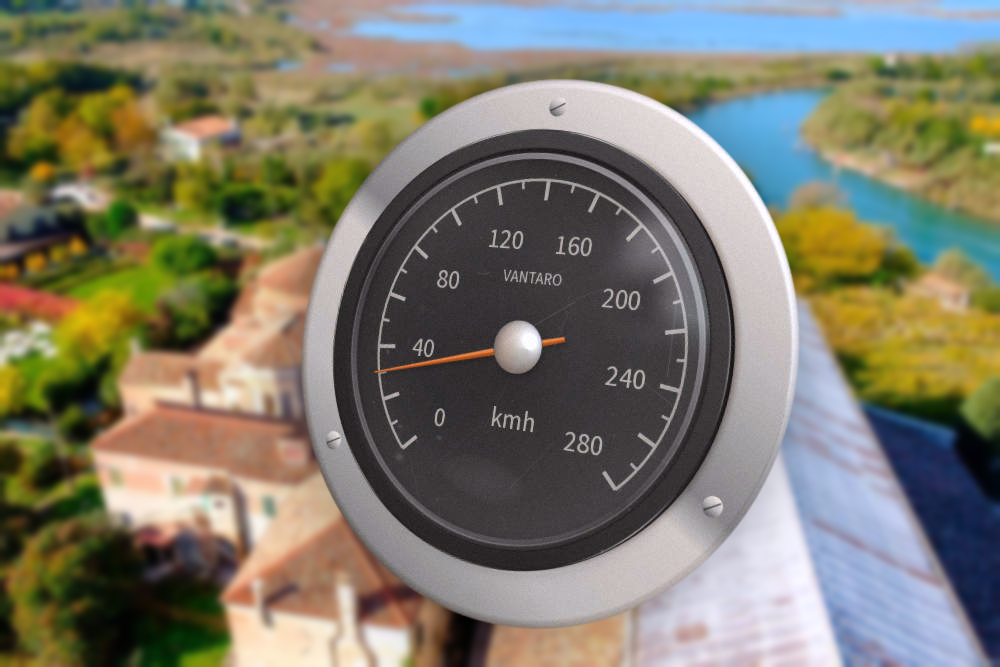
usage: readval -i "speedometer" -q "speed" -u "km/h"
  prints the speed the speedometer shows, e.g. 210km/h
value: 30km/h
